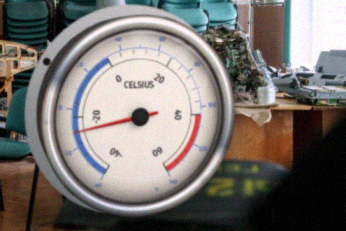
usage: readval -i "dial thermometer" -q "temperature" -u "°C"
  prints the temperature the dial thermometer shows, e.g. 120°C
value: -24°C
